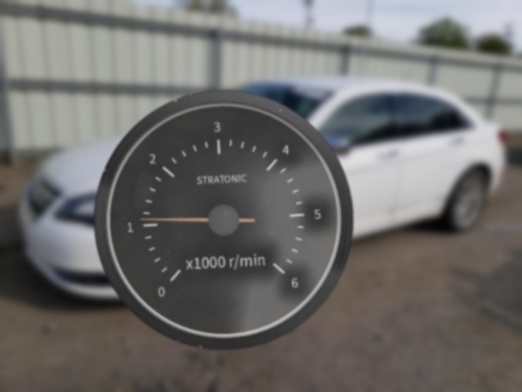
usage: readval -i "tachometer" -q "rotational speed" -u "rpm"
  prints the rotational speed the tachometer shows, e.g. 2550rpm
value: 1100rpm
